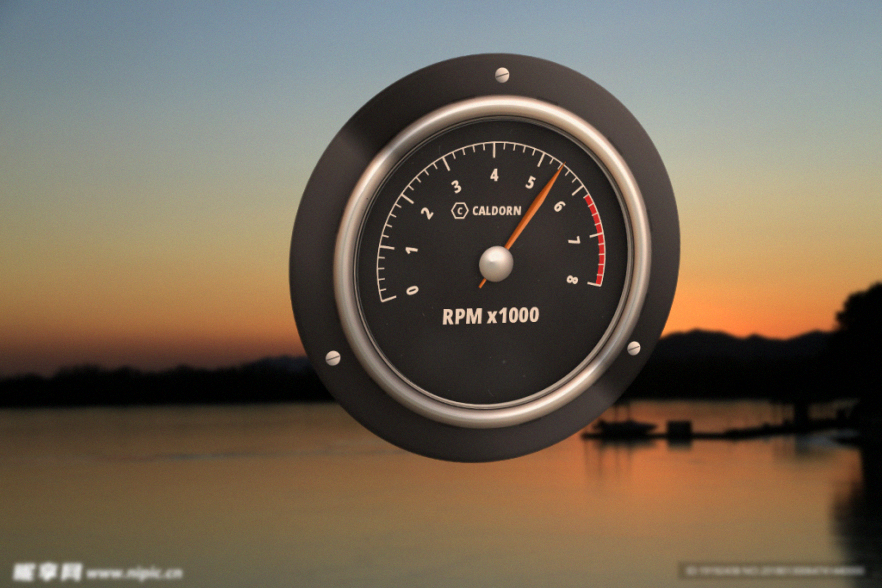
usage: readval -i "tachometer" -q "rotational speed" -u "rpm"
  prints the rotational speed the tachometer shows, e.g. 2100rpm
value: 5400rpm
